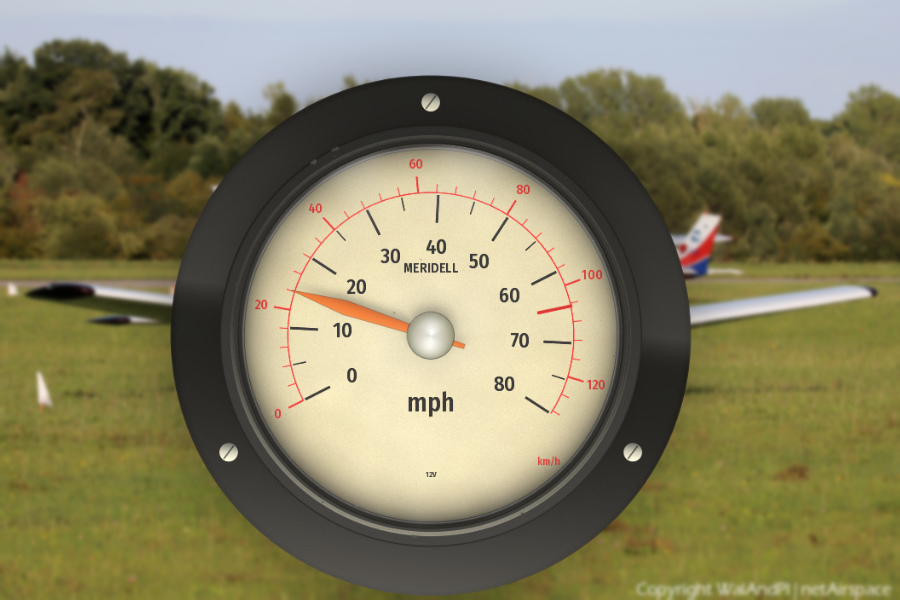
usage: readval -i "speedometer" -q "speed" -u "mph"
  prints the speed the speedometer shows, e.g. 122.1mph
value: 15mph
